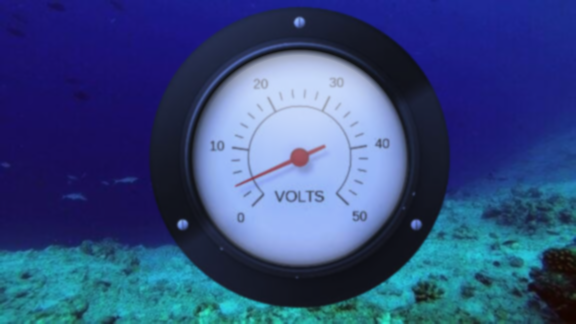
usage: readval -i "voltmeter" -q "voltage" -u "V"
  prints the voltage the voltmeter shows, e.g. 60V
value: 4V
